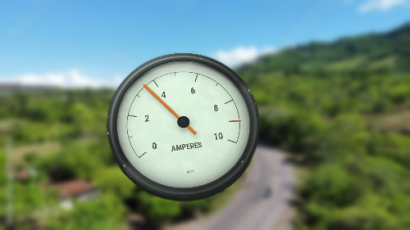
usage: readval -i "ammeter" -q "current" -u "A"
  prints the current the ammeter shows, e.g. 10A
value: 3.5A
